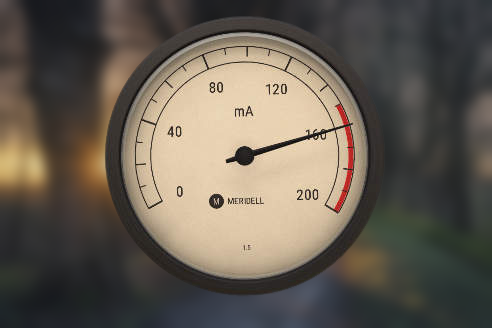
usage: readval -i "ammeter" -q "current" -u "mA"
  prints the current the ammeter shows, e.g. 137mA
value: 160mA
